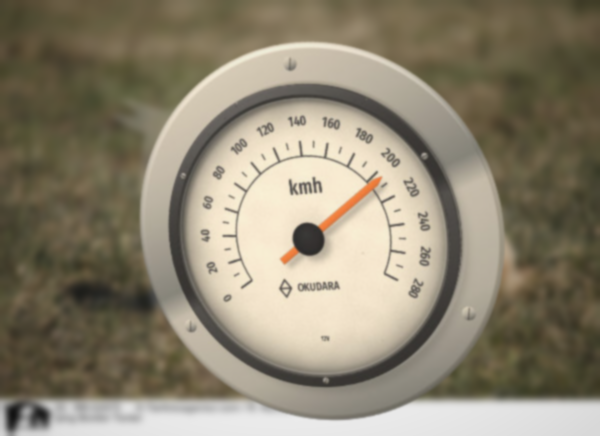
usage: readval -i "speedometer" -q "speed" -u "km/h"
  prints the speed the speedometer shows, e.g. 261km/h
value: 205km/h
